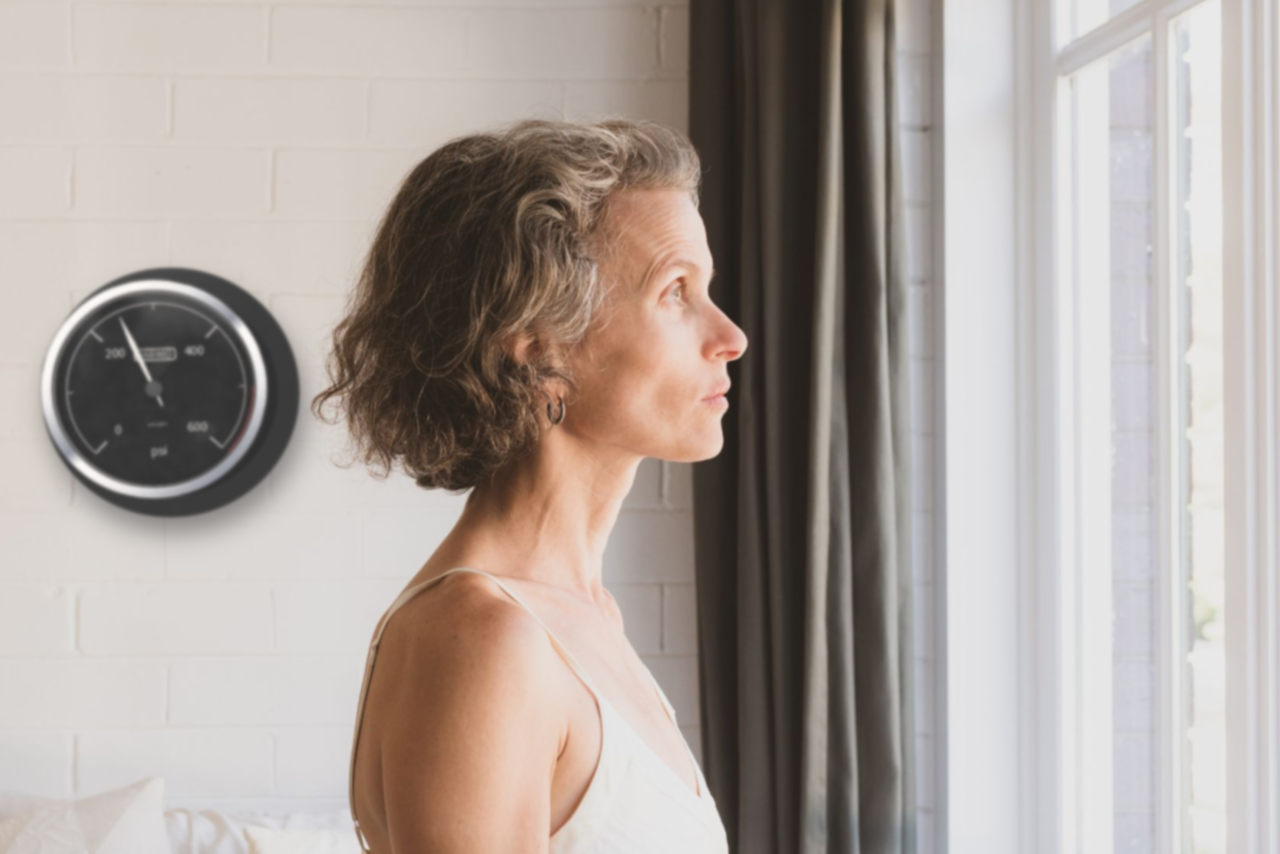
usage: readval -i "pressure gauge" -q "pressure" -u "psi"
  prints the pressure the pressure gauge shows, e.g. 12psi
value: 250psi
